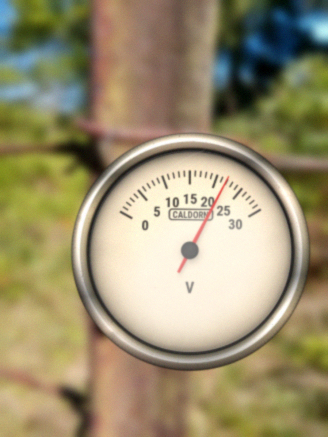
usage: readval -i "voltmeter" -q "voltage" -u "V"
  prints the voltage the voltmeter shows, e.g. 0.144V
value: 22V
